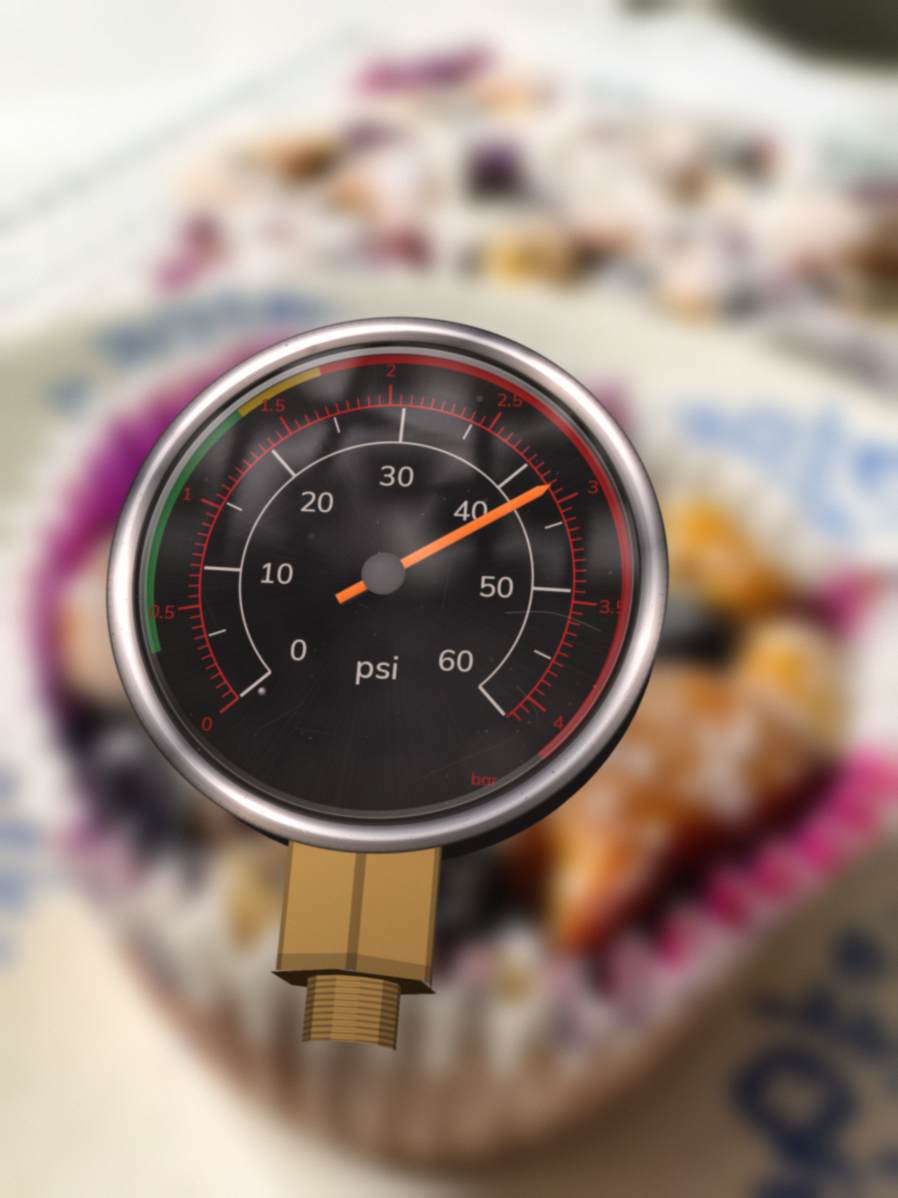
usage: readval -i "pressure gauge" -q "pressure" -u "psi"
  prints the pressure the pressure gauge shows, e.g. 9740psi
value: 42.5psi
